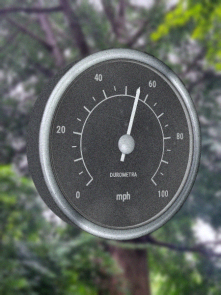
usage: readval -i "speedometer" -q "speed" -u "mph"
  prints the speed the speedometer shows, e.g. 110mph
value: 55mph
